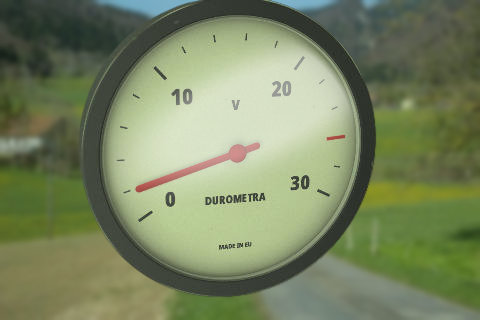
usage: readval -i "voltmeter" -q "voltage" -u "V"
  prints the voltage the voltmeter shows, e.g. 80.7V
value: 2V
